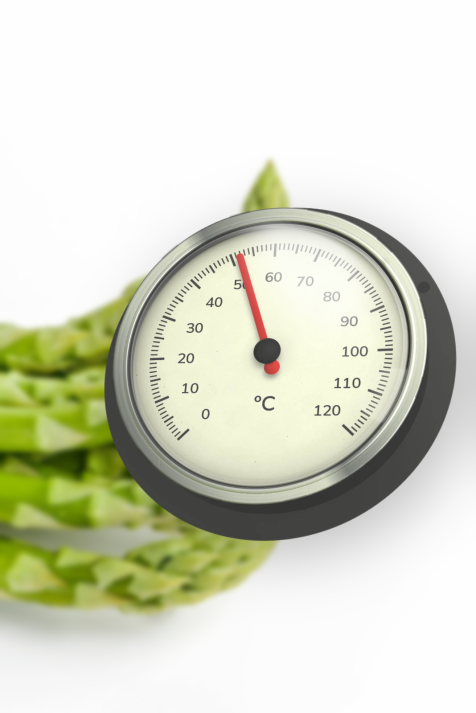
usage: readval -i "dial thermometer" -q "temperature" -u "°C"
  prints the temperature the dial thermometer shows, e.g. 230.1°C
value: 52°C
